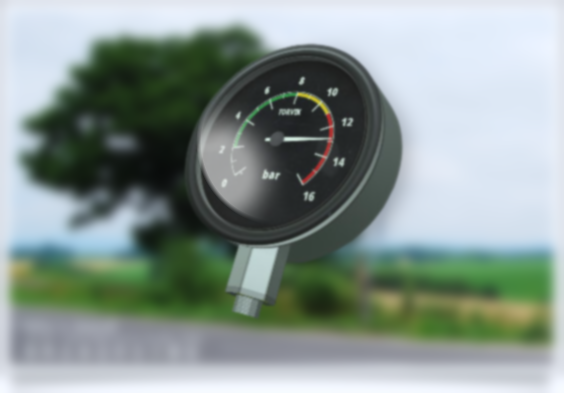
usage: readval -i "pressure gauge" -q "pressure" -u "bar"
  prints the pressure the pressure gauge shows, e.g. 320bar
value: 13bar
